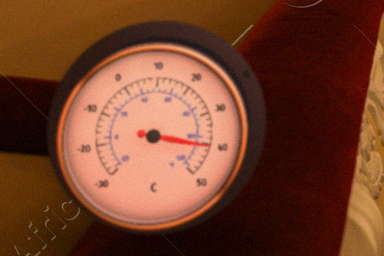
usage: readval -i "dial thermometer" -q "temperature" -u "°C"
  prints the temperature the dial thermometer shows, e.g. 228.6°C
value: 40°C
